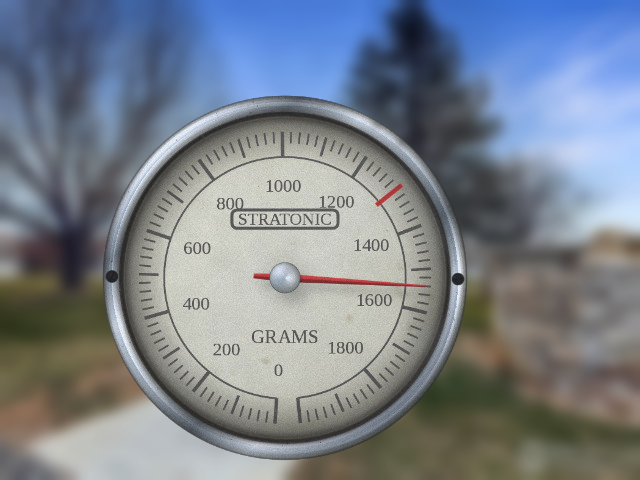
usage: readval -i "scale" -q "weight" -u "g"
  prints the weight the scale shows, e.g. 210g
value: 1540g
